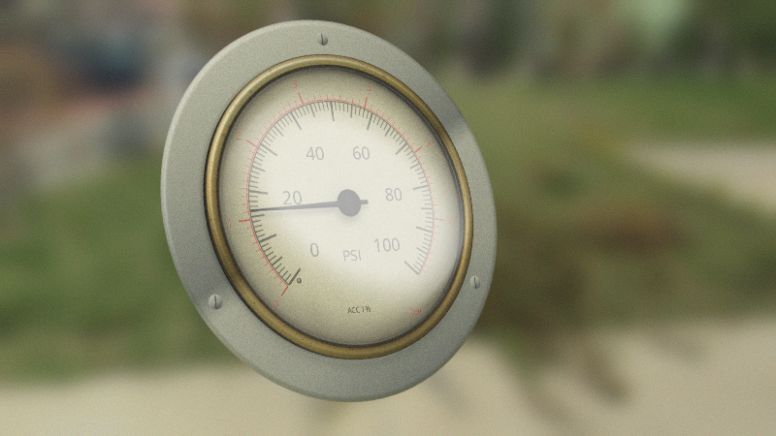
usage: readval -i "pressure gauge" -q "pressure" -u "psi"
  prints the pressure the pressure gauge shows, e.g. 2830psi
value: 16psi
